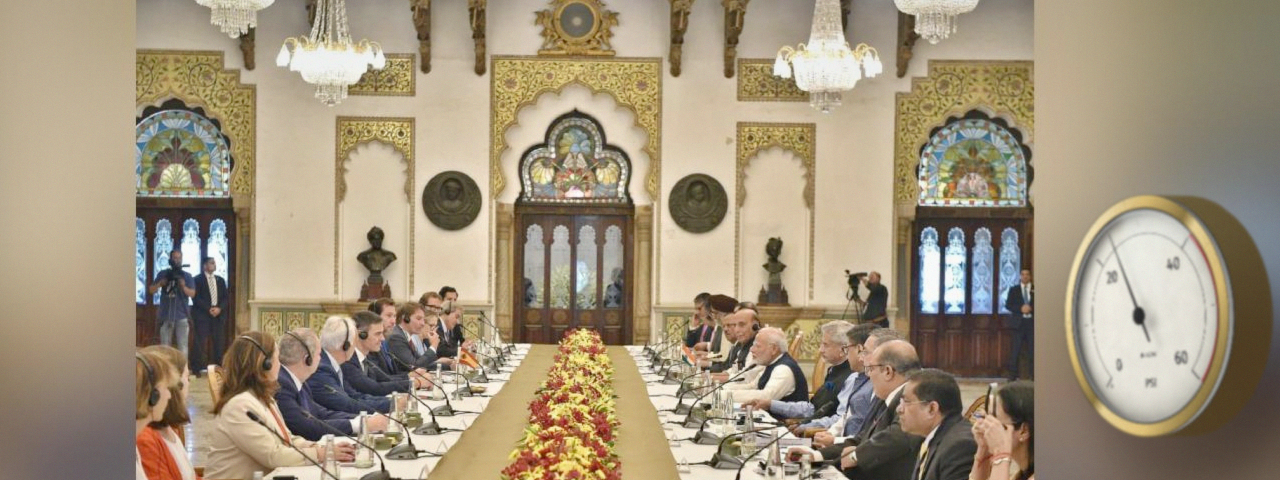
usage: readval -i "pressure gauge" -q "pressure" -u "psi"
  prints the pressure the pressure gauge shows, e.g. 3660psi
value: 25psi
